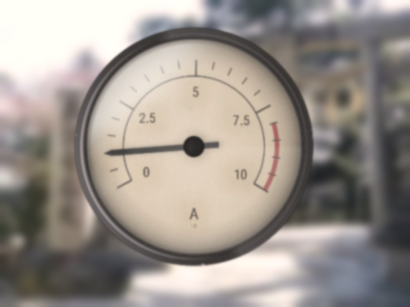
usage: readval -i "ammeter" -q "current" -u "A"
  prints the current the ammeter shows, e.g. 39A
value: 1A
